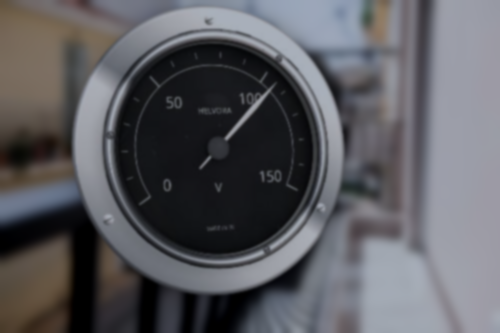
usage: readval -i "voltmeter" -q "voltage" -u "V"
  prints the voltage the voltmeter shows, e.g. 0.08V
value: 105V
